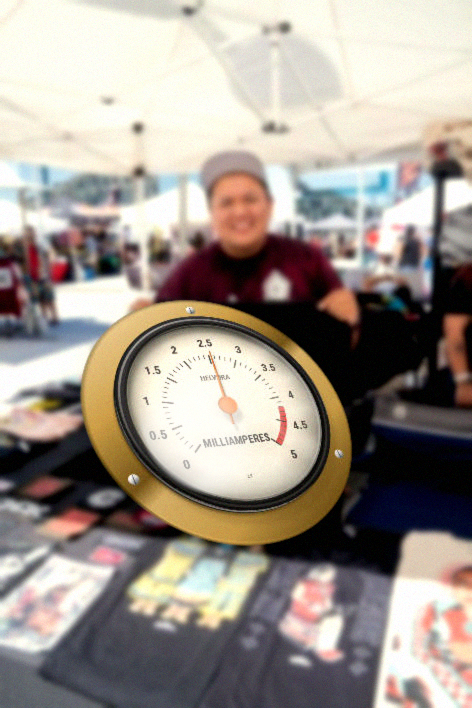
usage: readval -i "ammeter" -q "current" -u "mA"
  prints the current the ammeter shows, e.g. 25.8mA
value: 2.5mA
